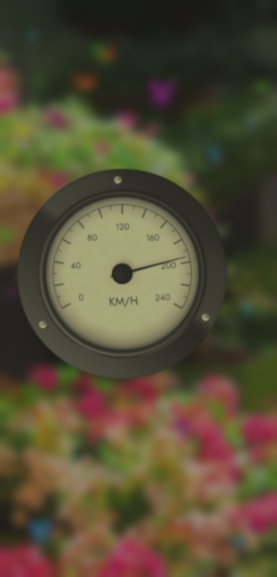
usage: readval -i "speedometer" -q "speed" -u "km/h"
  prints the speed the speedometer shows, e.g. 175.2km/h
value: 195km/h
